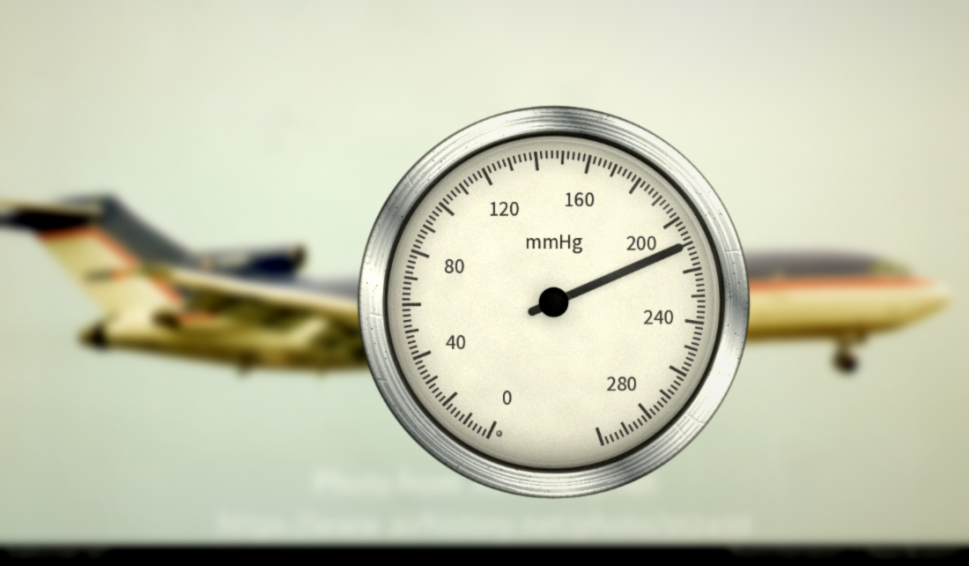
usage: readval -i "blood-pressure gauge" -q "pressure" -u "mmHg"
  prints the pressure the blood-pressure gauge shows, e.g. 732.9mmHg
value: 210mmHg
